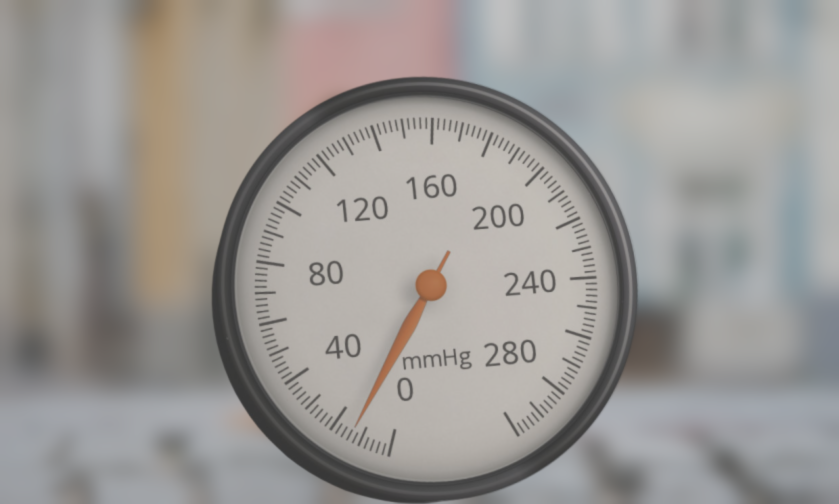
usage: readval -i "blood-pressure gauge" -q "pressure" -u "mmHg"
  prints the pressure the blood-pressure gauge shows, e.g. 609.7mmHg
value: 14mmHg
